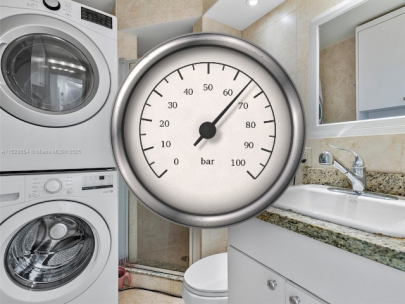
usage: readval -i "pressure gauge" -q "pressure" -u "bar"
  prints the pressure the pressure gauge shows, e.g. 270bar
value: 65bar
